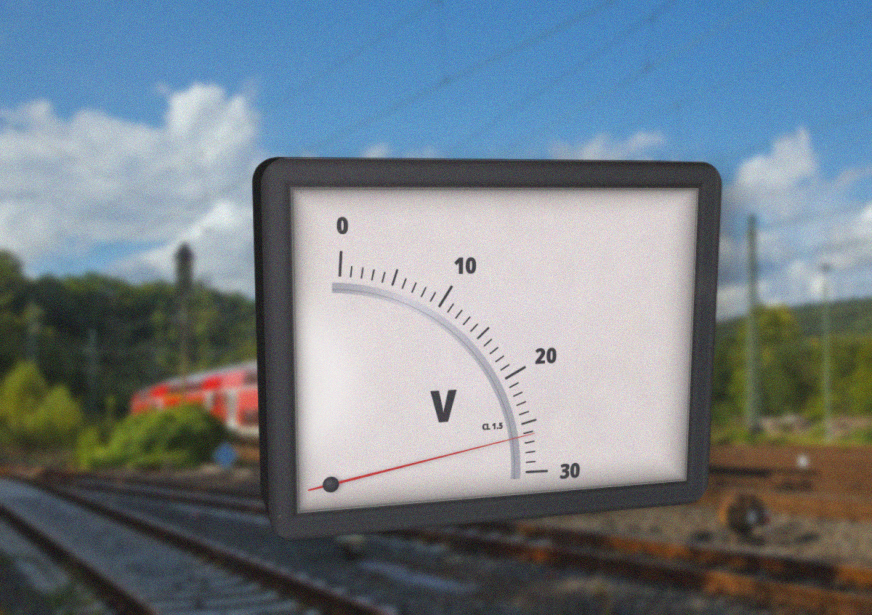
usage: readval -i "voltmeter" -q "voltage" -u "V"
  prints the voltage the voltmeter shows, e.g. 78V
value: 26V
